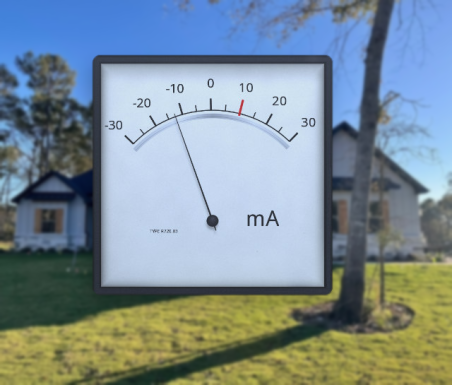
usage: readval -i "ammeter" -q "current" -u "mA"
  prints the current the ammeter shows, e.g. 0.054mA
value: -12.5mA
